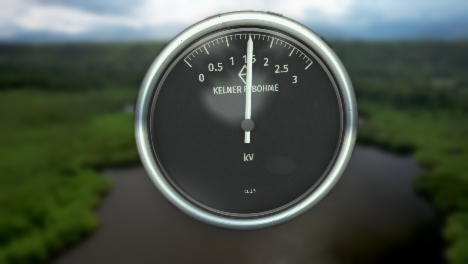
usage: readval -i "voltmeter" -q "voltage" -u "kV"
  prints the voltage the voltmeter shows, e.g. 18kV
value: 1.5kV
